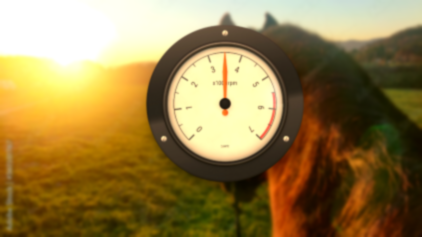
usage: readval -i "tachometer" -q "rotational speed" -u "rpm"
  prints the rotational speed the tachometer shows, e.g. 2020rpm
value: 3500rpm
